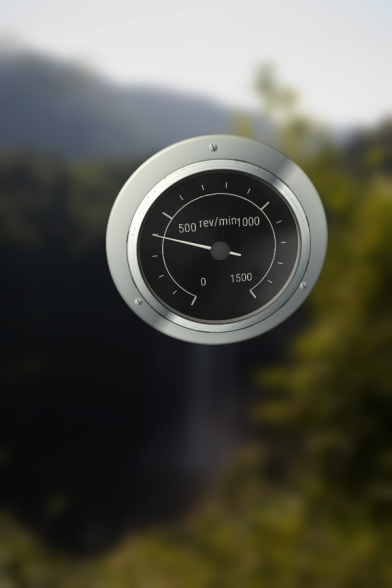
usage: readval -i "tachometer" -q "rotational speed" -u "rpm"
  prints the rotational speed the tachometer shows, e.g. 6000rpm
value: 400rpm
